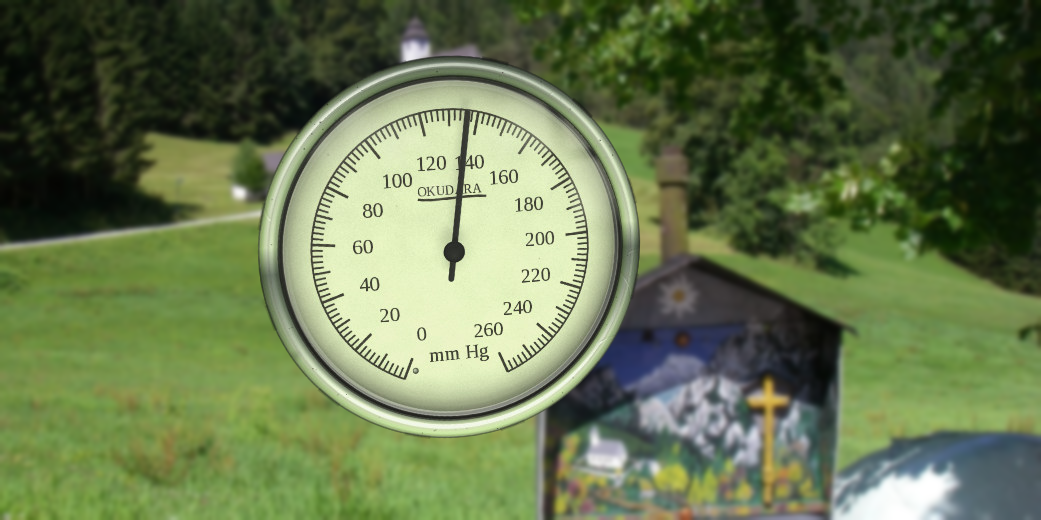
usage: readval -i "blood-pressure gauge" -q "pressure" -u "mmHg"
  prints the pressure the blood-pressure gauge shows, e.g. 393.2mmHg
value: 136mmHg
